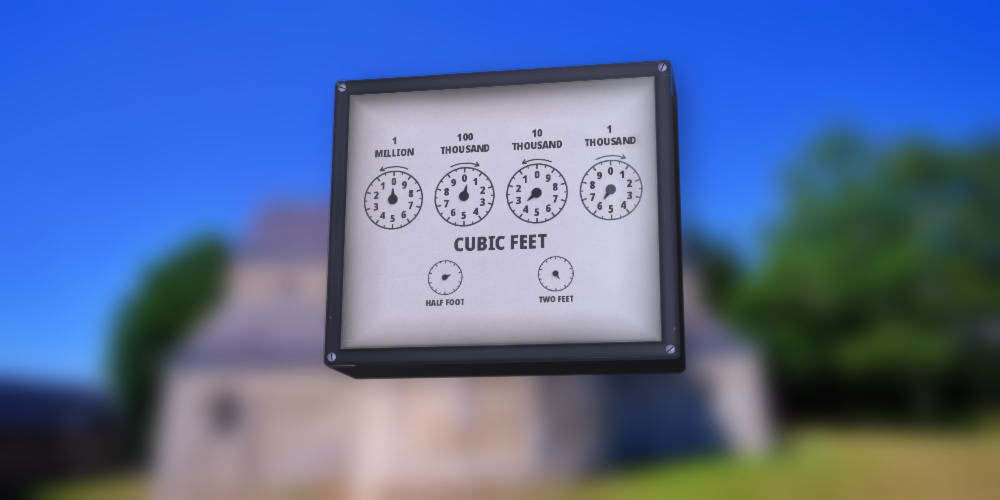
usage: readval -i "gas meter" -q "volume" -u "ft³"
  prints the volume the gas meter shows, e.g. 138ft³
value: 3600ft³
